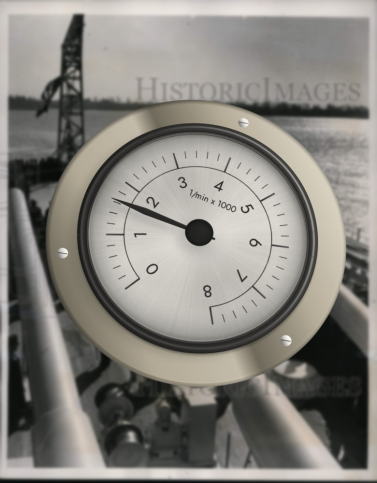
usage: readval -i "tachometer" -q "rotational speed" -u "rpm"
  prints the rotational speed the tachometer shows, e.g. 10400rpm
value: 1600rpm
